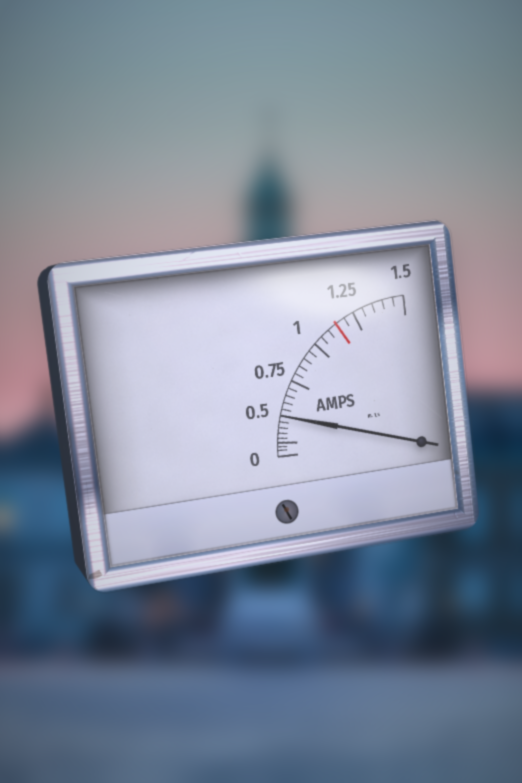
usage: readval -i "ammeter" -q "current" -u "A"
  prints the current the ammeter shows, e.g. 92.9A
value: 0.5A
